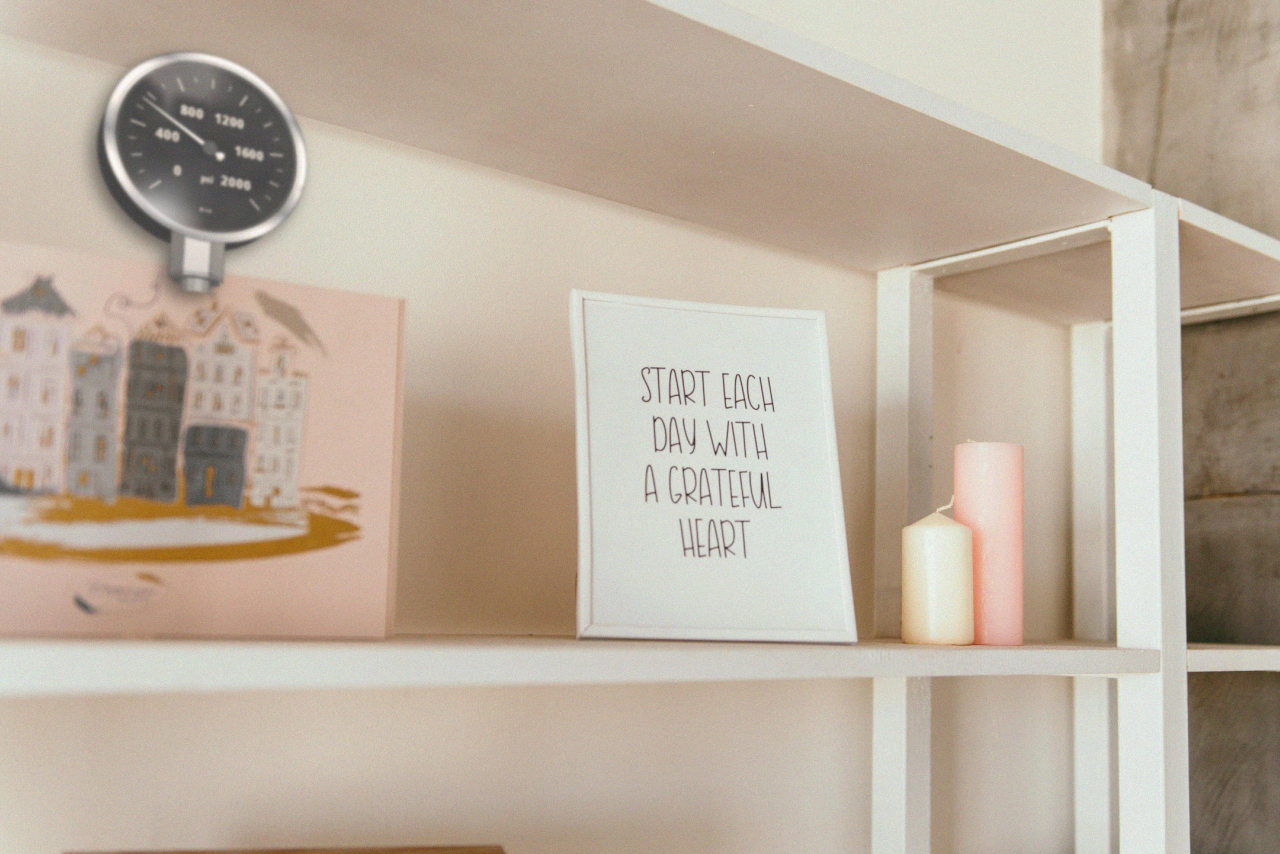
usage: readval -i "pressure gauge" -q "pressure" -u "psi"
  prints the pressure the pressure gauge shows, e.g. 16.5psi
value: 550psi
